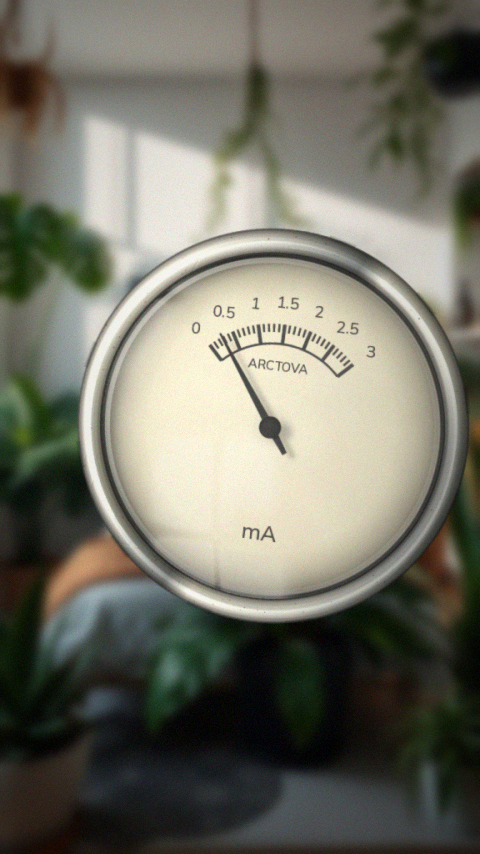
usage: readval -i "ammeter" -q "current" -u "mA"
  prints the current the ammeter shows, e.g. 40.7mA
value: 0.3mA
